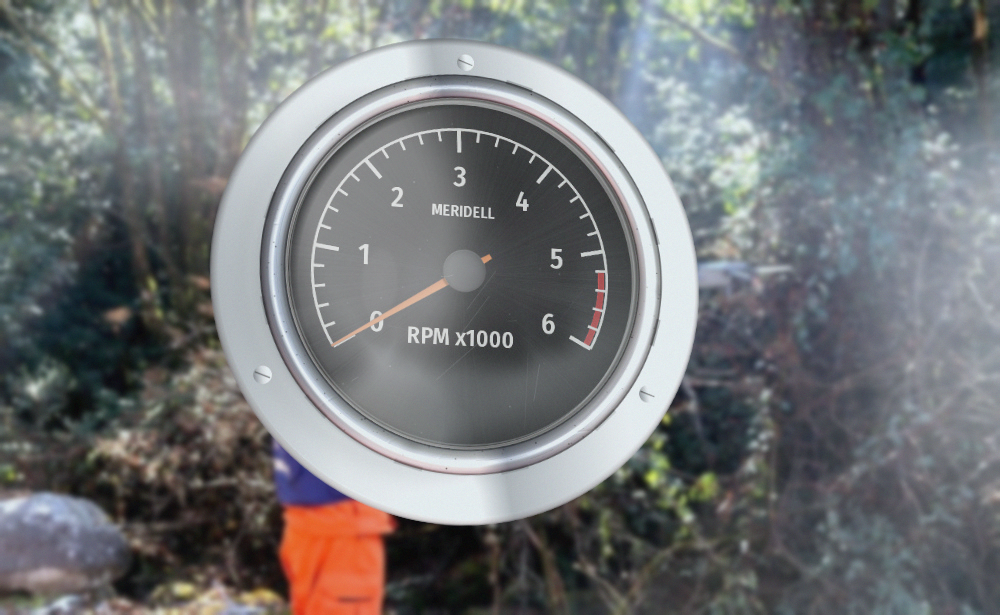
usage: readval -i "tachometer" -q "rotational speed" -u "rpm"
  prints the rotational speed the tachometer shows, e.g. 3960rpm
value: 0rpm
